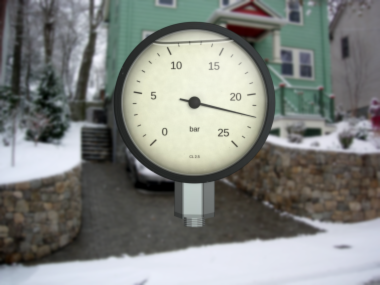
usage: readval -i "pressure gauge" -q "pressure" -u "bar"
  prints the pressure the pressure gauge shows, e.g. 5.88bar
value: 22bar
